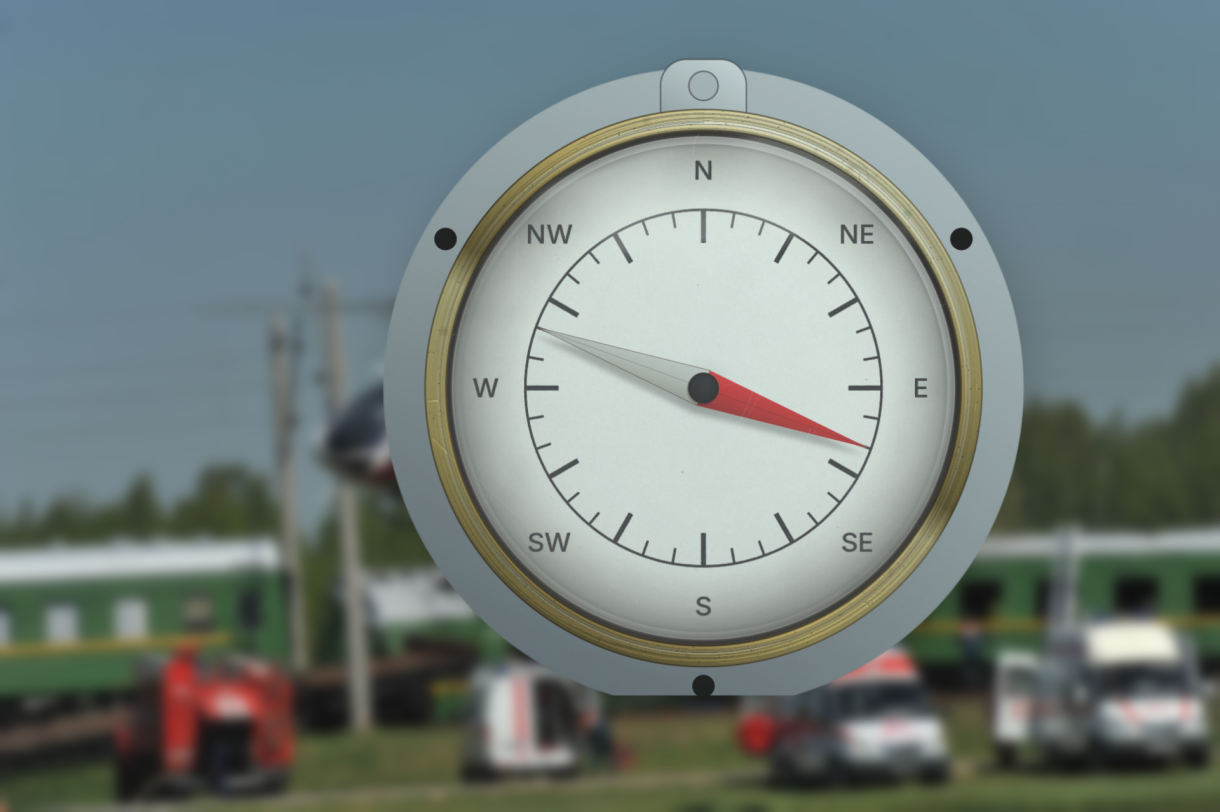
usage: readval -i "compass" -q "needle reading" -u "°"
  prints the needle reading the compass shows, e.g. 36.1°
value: 110°
